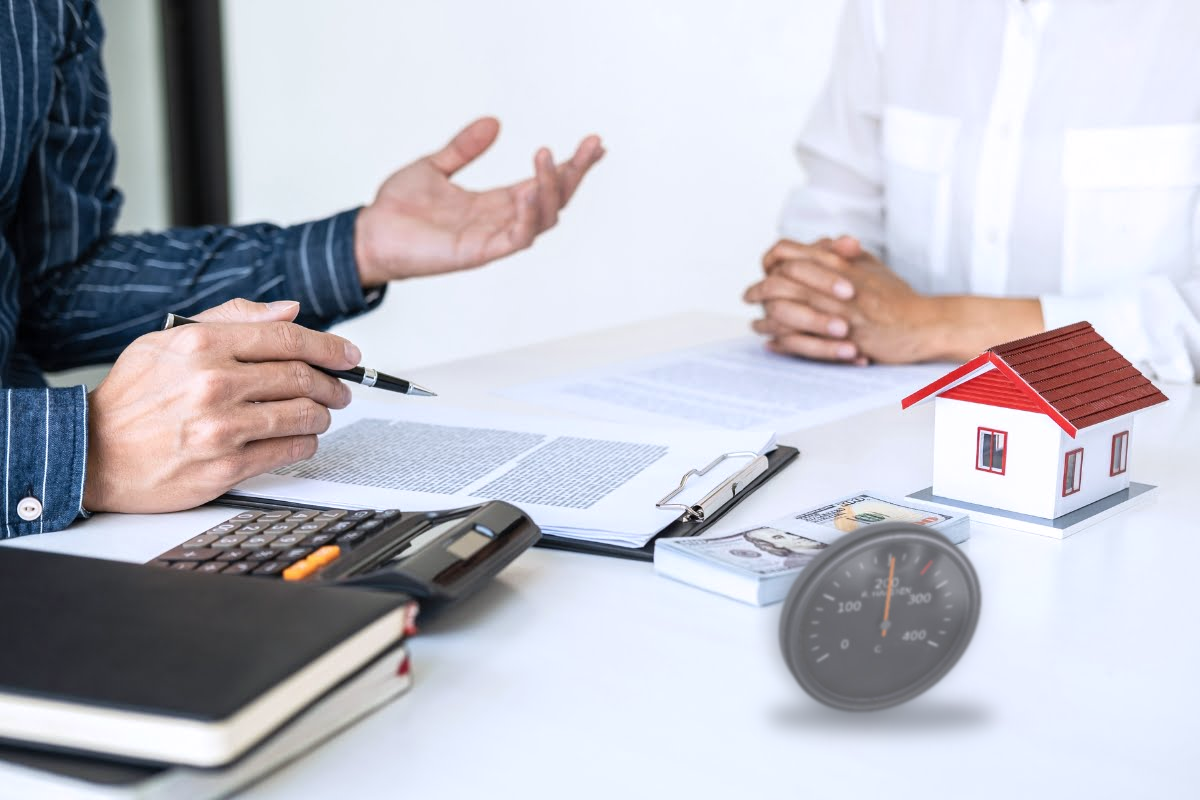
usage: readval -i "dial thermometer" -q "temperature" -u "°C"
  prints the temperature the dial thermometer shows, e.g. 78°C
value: 200°C
